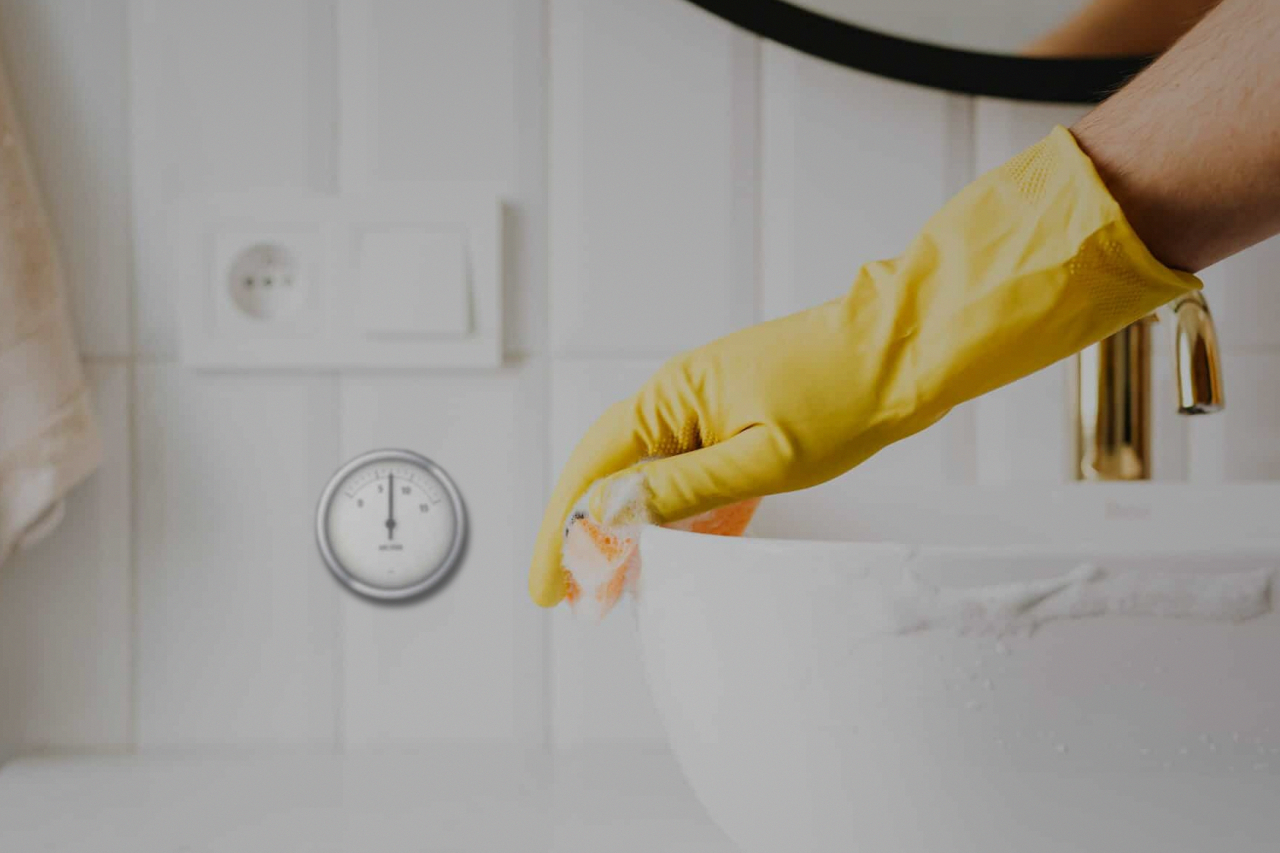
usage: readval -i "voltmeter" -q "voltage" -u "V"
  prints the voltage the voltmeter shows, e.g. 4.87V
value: 7V
